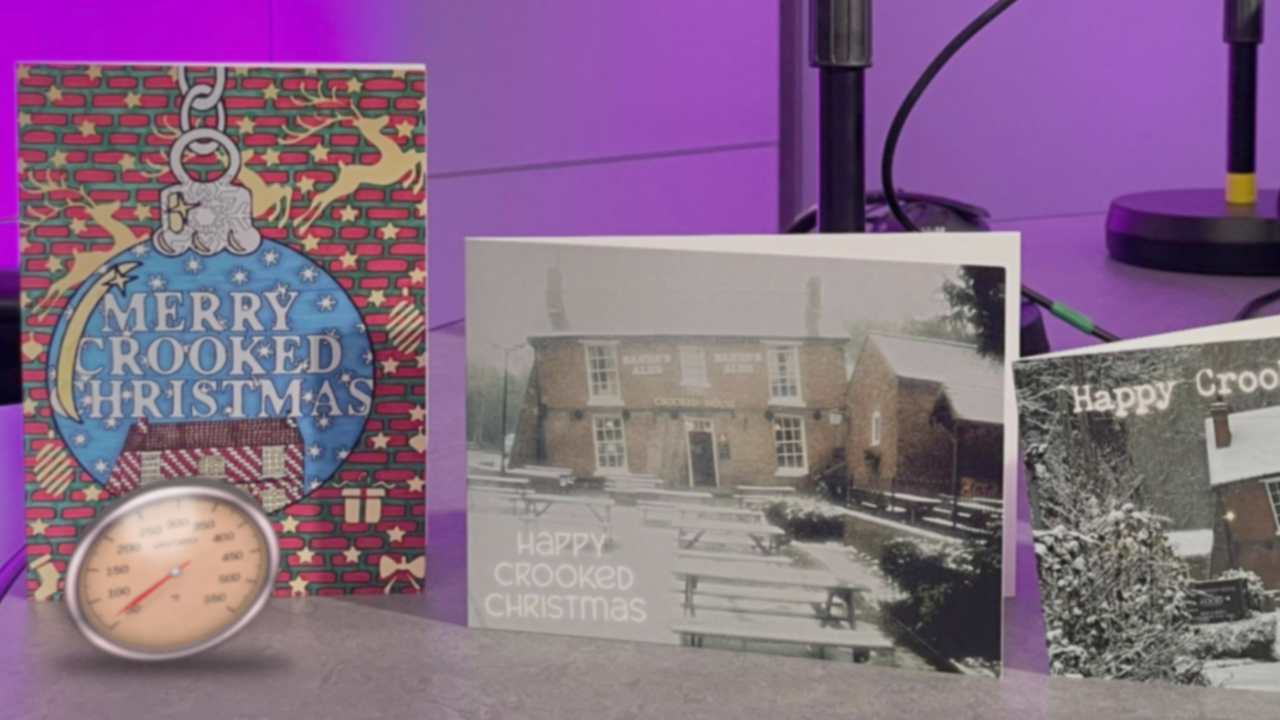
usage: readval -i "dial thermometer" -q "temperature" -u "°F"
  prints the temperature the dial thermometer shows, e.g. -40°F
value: 62.5°F
